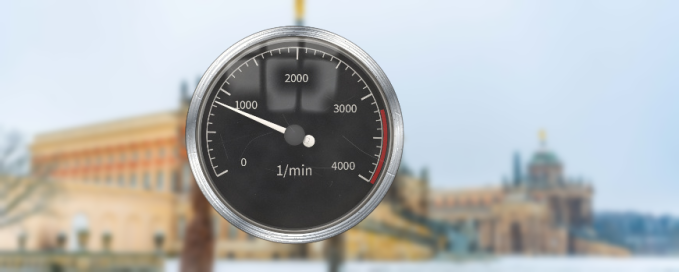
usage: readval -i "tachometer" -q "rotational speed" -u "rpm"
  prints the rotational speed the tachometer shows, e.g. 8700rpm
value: 850rpm
